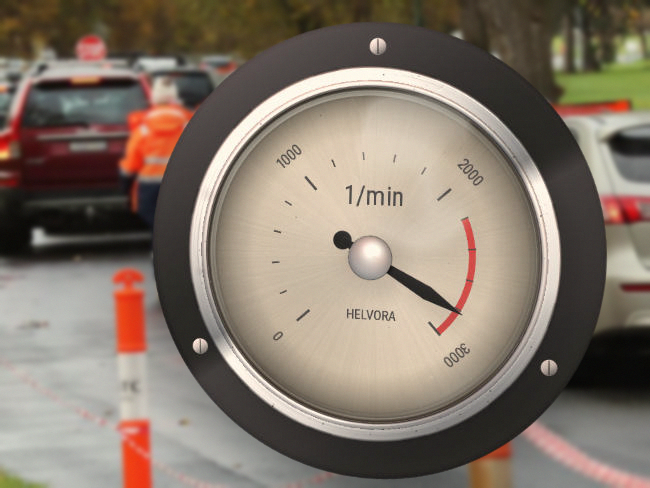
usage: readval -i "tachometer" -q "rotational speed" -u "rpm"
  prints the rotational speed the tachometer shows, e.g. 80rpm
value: 2800rpm
